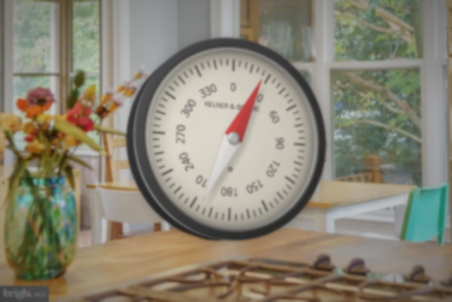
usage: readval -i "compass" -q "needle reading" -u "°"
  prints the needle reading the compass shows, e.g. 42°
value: 25°
